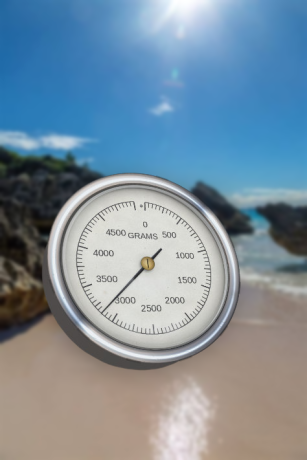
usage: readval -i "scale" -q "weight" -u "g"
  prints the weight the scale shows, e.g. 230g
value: 3150g
